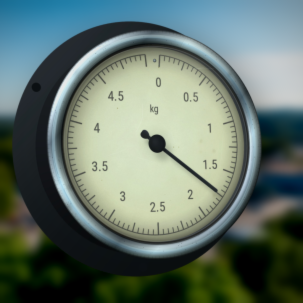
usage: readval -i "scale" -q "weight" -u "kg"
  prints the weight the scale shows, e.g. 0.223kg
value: 1.75kg
